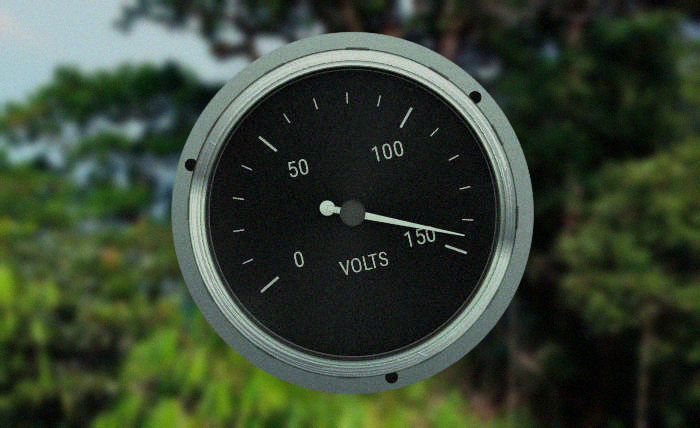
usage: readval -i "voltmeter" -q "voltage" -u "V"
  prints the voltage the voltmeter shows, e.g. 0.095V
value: 145V
